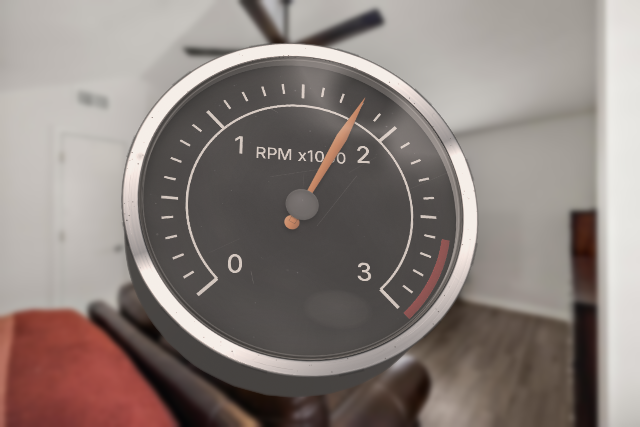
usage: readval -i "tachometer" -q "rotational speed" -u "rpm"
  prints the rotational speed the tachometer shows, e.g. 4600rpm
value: 1800rpm
